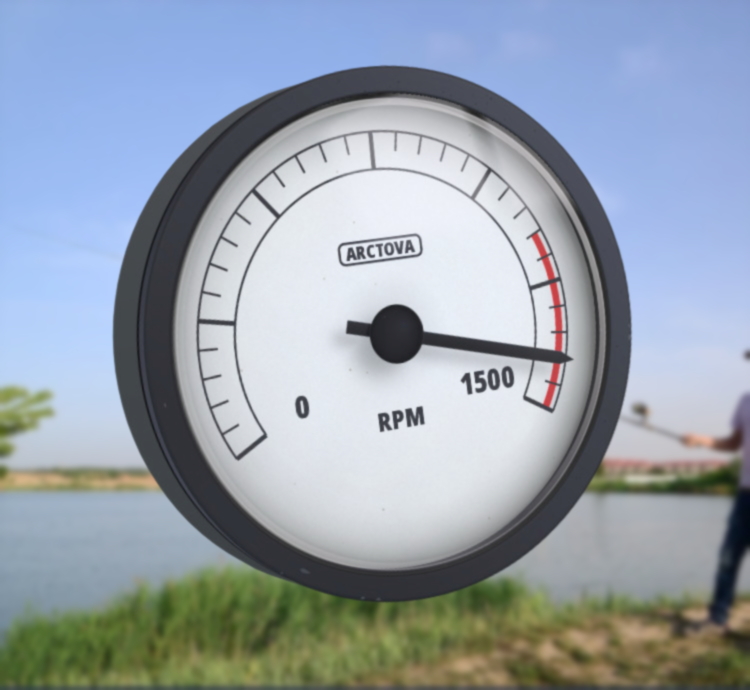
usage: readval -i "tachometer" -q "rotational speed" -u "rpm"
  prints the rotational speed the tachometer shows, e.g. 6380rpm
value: 1400rpm
